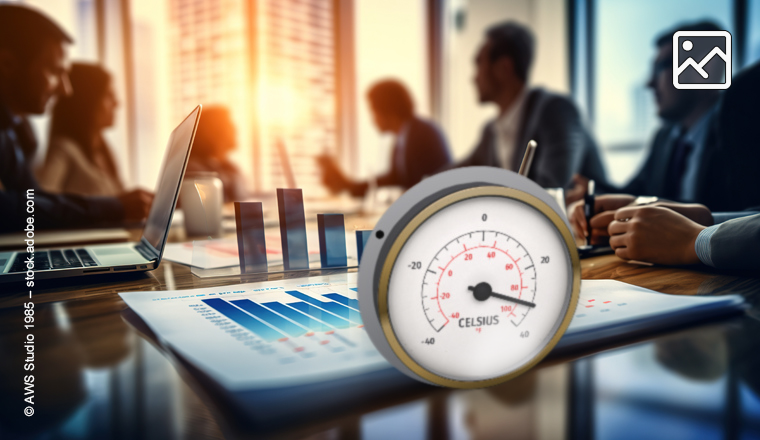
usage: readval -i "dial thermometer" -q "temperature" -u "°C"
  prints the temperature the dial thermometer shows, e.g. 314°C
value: 32°C
